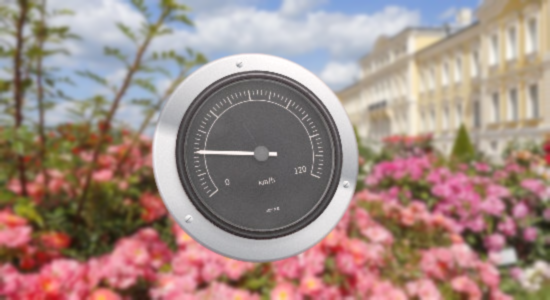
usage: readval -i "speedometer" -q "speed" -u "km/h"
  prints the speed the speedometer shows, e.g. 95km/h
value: 20km/h
